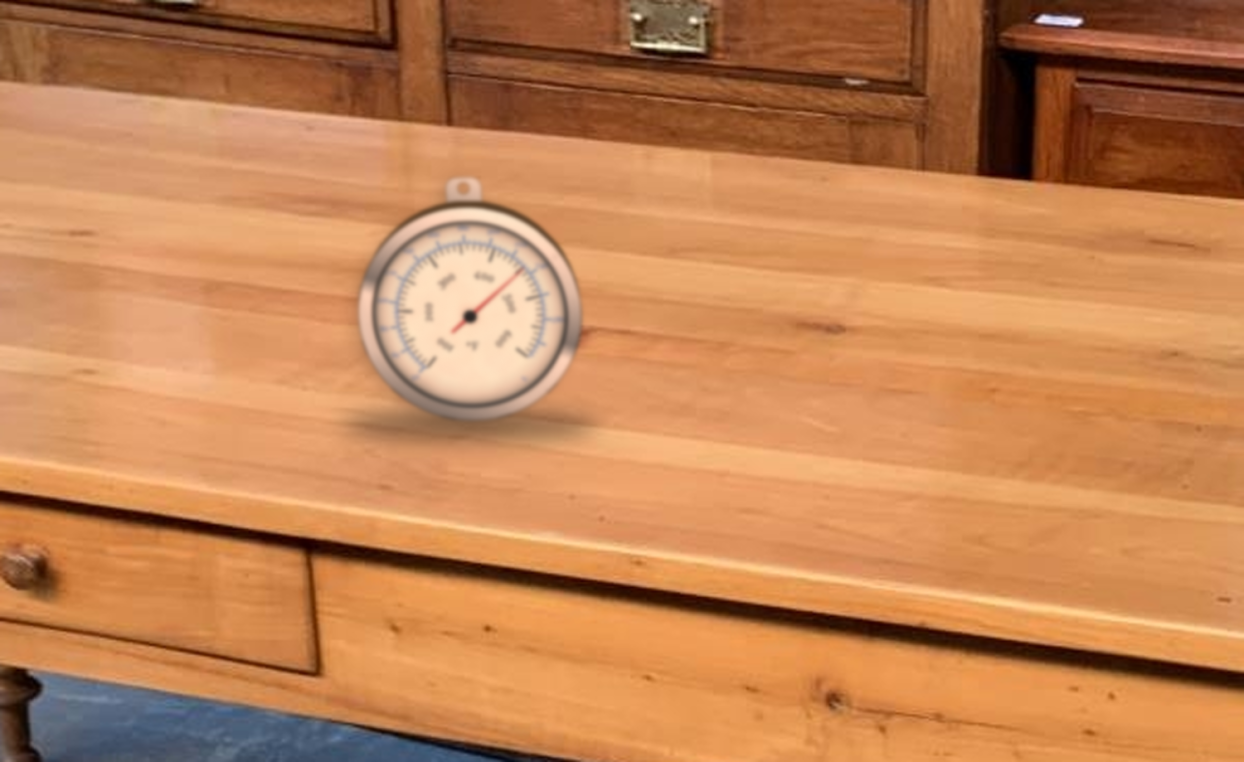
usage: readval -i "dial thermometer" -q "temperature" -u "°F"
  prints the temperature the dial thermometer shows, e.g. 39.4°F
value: 450°F
